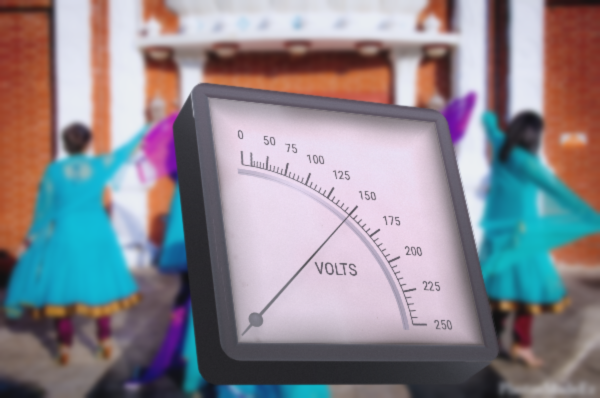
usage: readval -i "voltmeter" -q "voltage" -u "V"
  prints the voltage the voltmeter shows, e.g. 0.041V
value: 150V
